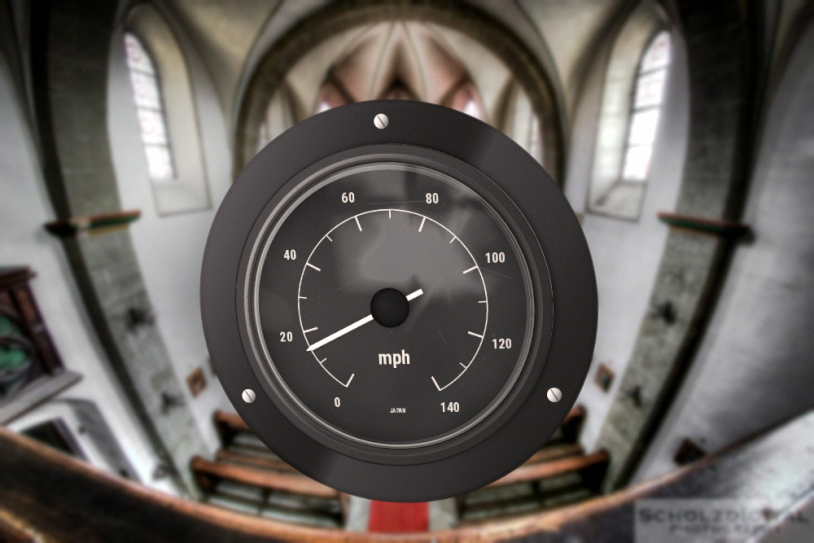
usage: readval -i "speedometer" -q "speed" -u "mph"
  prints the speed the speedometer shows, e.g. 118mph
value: 15mph
